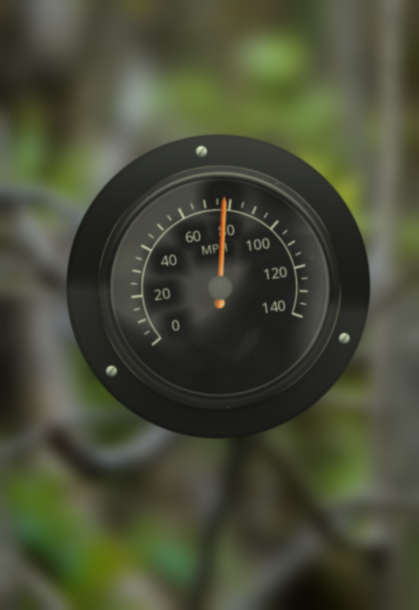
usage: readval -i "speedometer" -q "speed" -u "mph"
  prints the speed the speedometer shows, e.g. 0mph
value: 77.5mph
